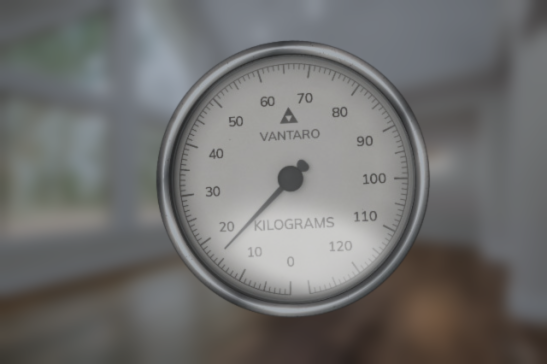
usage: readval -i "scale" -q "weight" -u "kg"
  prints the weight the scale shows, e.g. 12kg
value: 16kg
